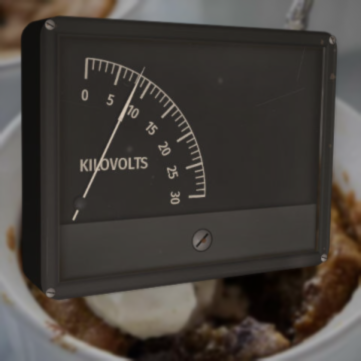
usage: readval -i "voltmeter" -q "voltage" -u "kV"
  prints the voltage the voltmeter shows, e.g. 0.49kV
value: 8kV
